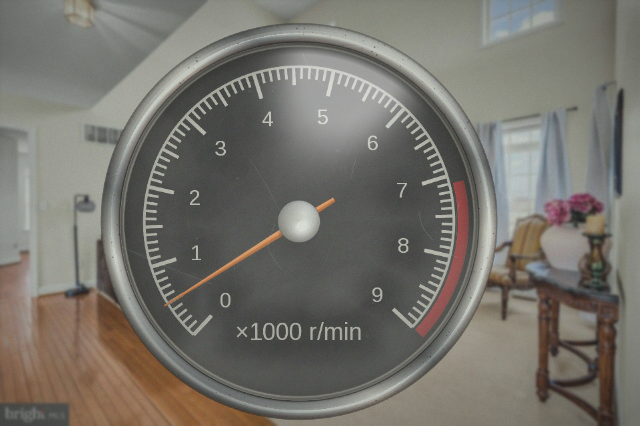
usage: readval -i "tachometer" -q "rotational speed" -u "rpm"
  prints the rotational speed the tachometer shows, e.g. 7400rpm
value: 500rpm
